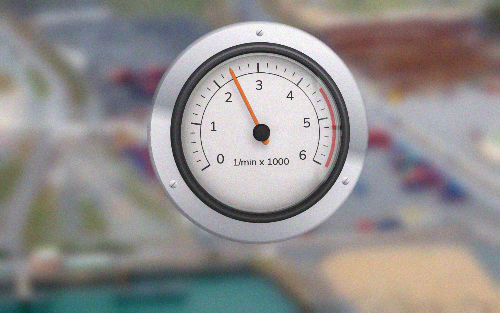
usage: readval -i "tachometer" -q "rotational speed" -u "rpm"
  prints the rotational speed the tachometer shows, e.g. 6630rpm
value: 2400rpm
